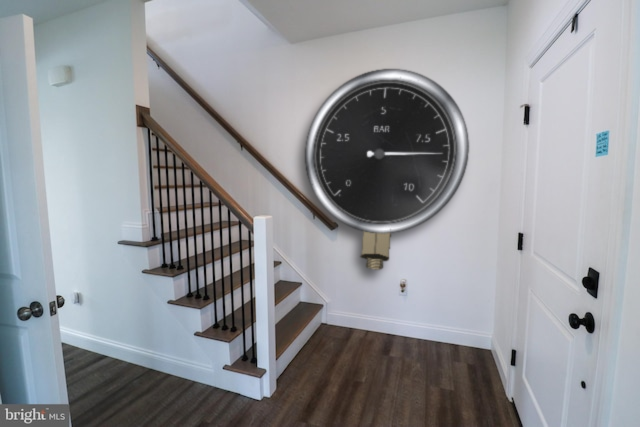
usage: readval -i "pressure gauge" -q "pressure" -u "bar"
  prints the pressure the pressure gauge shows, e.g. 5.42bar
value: 8.25bar
